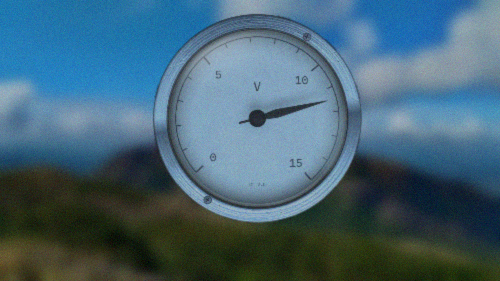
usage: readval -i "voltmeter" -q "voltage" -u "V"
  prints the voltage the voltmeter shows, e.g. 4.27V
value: 11.5V
